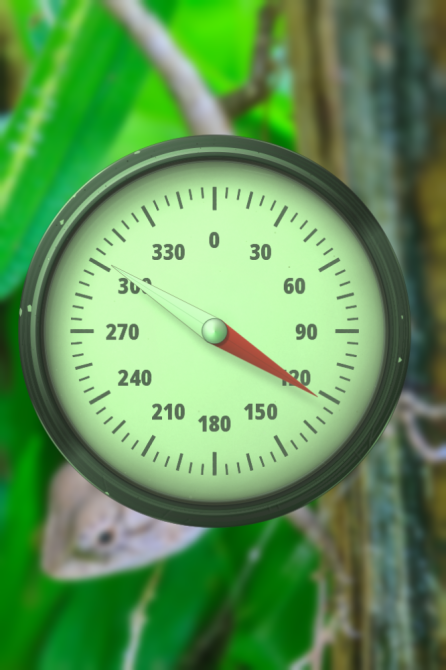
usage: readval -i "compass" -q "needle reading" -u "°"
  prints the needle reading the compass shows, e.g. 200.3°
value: 122.5°
